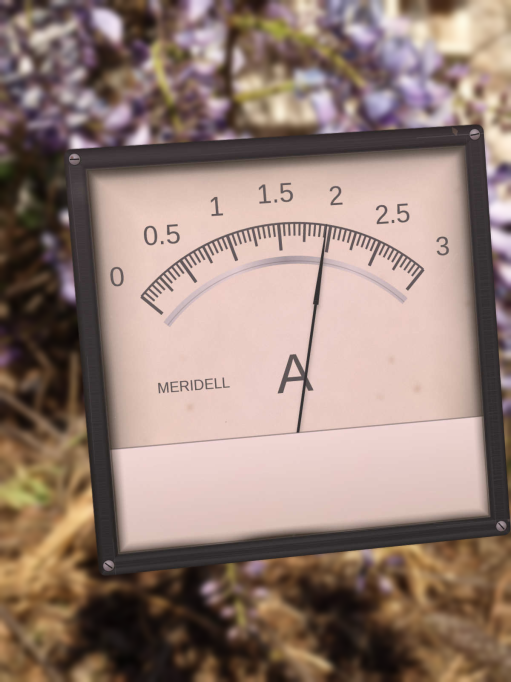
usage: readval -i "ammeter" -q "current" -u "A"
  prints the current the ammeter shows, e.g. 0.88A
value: 1.95A
